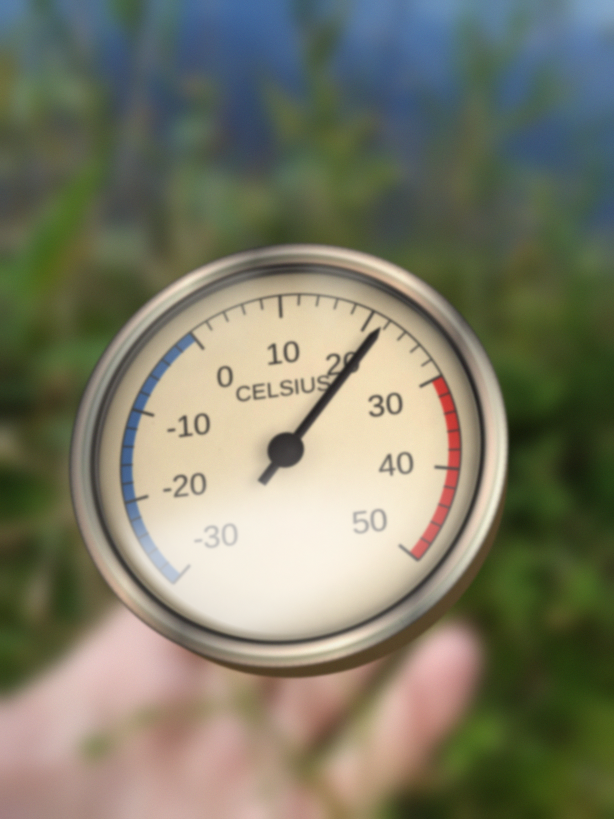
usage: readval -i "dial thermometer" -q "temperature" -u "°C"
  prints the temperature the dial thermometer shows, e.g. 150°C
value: 22°C
